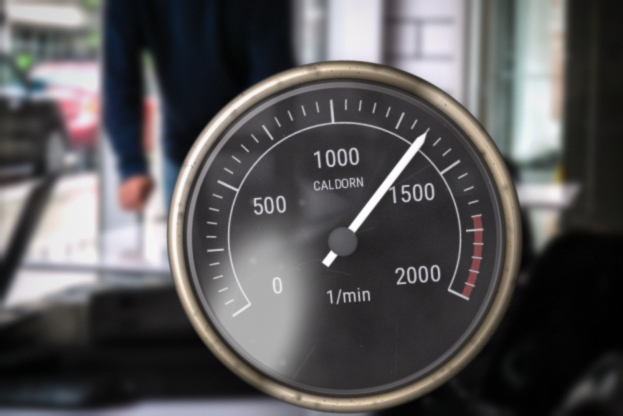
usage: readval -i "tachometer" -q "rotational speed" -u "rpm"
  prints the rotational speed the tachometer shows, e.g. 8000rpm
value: 1350rpm
